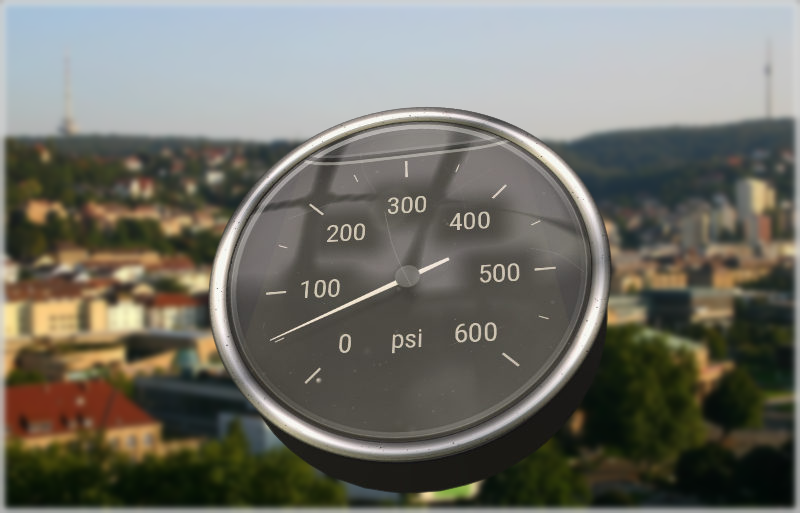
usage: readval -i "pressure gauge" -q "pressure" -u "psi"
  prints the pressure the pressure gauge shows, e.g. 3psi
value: 50psi
